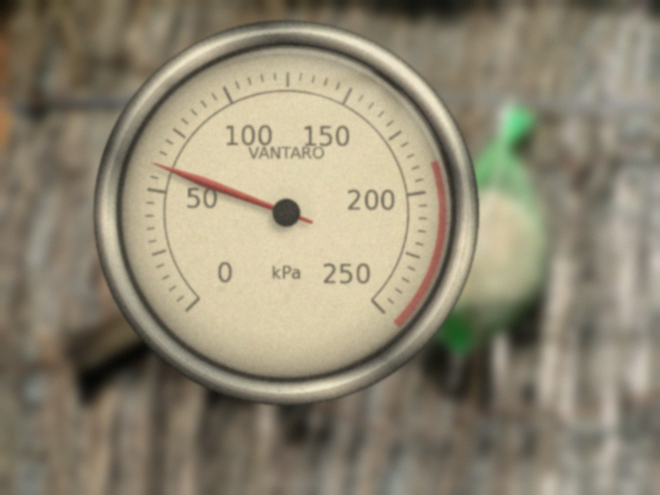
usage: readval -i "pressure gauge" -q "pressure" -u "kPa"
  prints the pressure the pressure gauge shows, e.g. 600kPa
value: 60kPa
